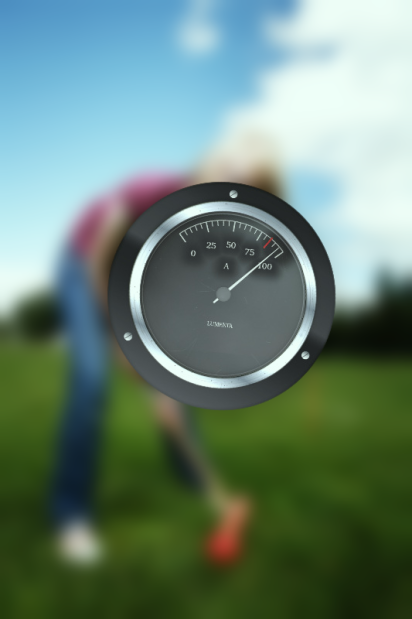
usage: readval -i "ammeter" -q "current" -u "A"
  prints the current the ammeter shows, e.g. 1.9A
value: 95A
